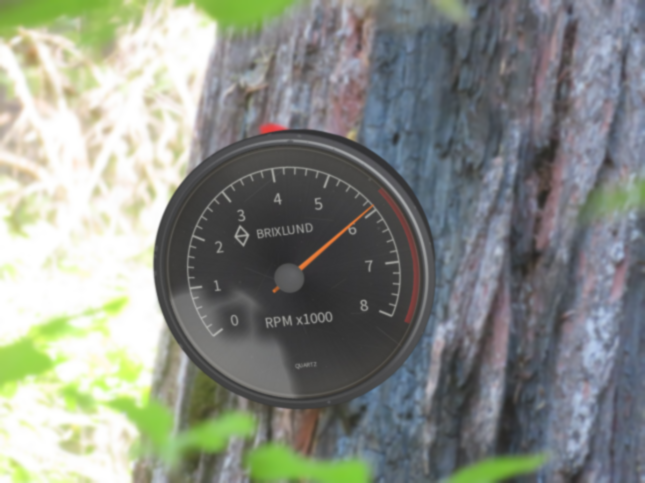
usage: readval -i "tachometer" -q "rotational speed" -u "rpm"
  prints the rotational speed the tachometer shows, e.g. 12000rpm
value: 5900rpm
